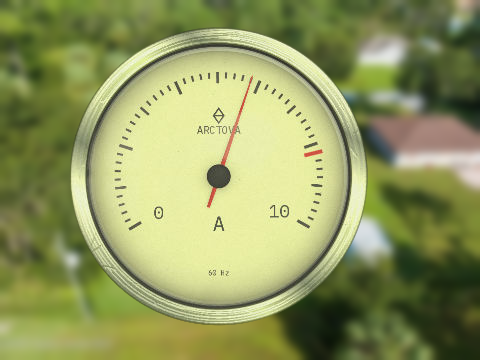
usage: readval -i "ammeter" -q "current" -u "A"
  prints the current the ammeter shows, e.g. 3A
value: 5.8A
